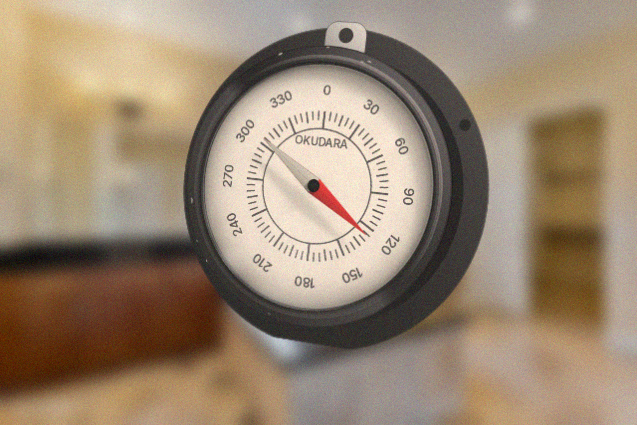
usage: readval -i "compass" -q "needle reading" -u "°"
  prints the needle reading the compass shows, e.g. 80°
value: 125°
